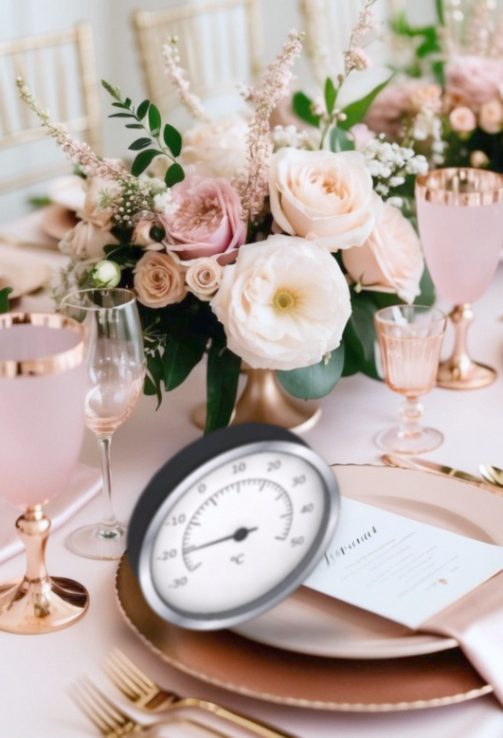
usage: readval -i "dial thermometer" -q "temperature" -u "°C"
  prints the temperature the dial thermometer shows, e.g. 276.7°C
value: -20°C
